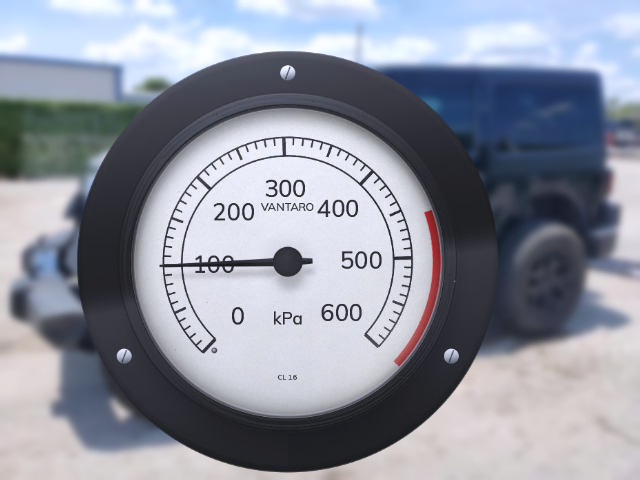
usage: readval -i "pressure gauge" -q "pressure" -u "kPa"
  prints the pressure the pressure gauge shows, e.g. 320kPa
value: 100kPa
